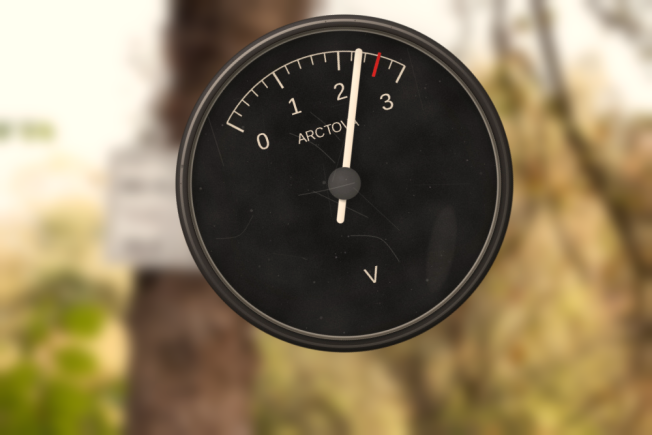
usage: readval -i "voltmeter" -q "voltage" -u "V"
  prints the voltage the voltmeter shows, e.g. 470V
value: 2.3V
